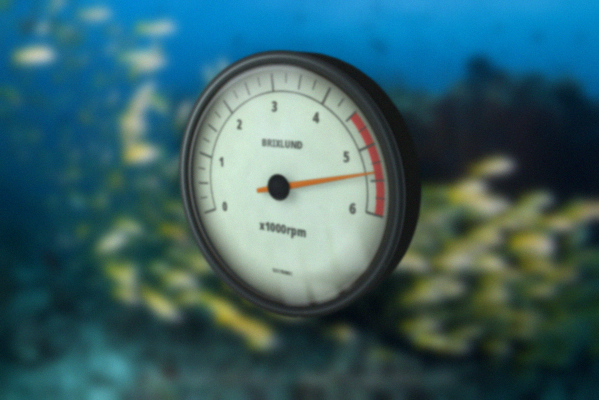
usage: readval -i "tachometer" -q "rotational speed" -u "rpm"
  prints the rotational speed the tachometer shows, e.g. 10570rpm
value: 5375rpm
